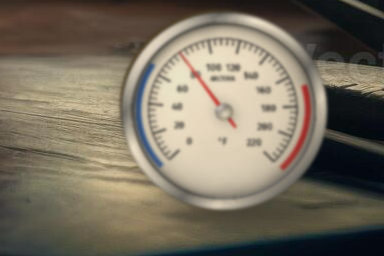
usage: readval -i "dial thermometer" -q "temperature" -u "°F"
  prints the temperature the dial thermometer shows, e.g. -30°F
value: 80°F
